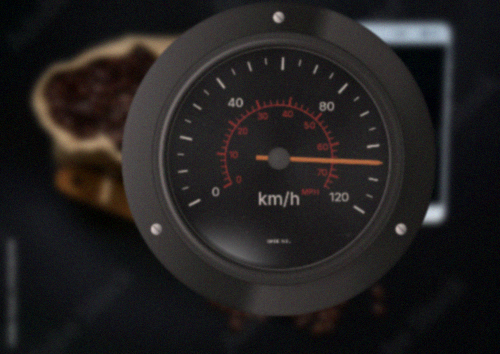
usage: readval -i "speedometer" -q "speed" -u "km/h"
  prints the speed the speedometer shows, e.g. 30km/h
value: 105km/h
